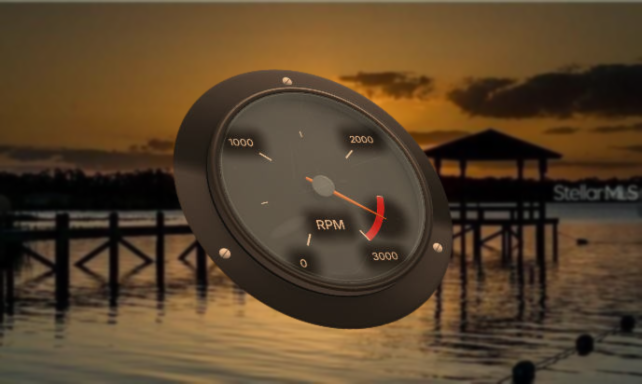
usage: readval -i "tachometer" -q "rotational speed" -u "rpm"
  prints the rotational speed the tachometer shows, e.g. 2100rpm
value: 2750rpm
